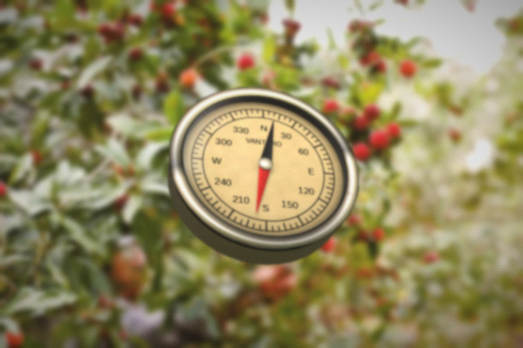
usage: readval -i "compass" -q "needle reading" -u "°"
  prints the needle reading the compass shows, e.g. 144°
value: 190°
